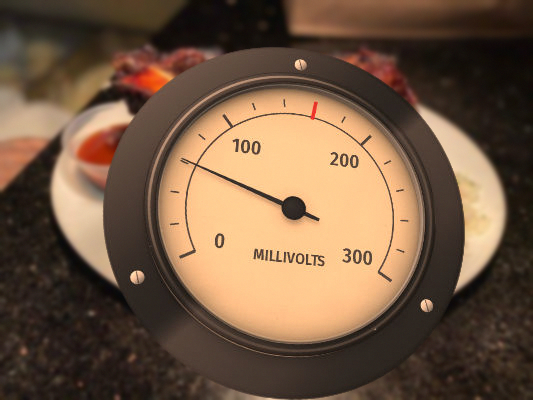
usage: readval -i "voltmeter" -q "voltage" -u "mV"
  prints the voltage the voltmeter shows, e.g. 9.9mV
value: 60mV
